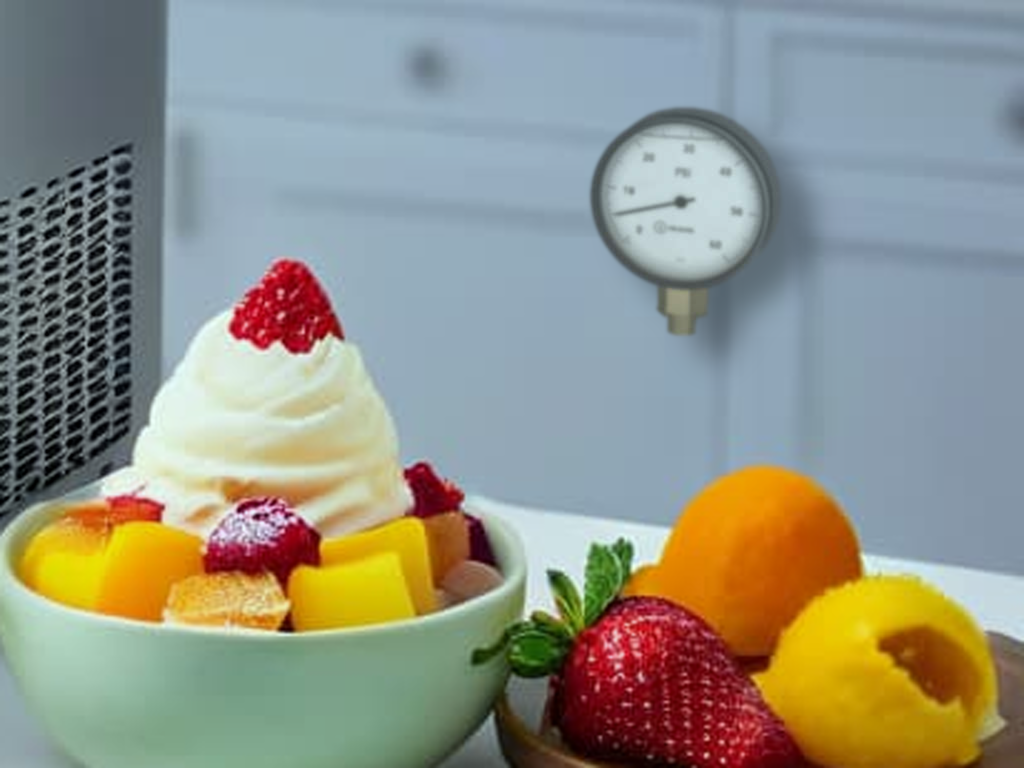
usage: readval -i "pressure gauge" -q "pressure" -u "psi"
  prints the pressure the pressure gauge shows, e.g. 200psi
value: 5psi
